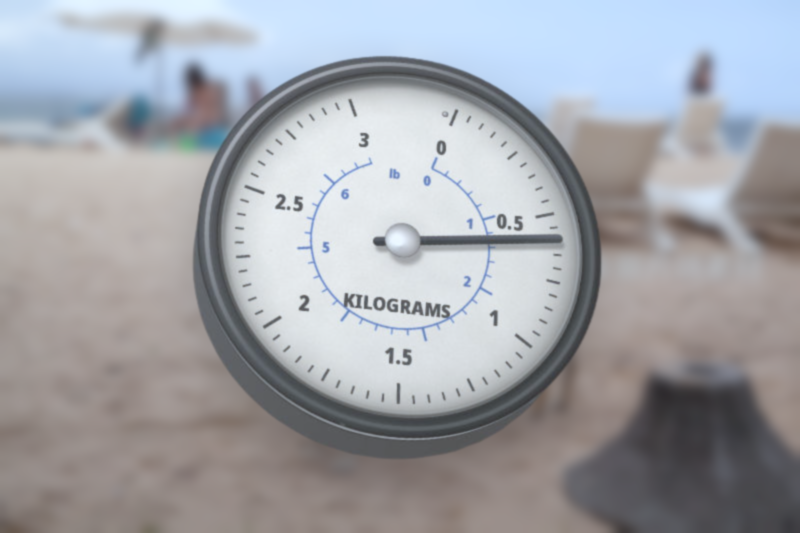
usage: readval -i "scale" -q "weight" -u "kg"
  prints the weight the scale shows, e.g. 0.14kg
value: 0.6kg
